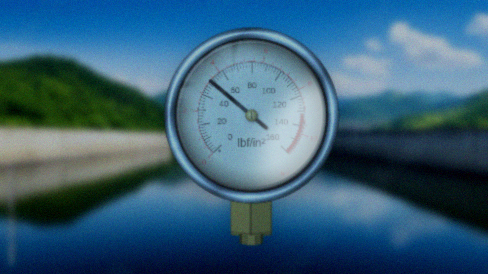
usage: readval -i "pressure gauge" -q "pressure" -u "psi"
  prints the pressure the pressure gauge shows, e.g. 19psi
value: 50psi
